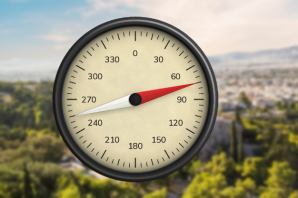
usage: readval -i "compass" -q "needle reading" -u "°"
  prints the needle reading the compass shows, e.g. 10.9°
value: 75°
